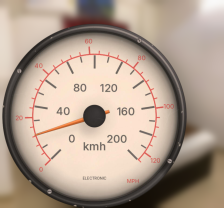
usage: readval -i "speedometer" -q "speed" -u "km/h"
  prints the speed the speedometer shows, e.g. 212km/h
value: 20km/h
